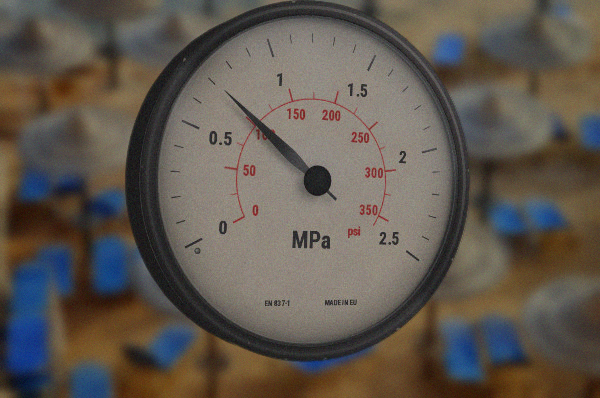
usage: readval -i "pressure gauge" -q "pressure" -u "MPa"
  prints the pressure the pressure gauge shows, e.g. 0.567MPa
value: 0.7MPa
